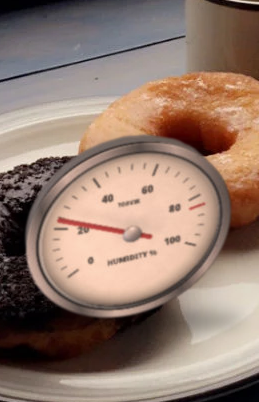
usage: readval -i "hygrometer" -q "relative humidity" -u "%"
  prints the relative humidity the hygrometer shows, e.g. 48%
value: 24%
